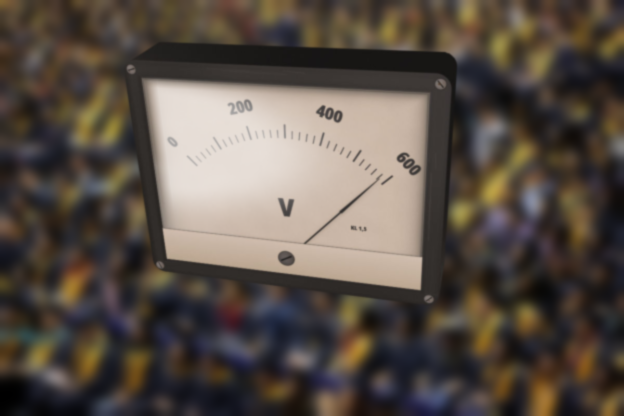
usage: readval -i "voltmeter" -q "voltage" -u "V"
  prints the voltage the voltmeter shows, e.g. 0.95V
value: 580V
